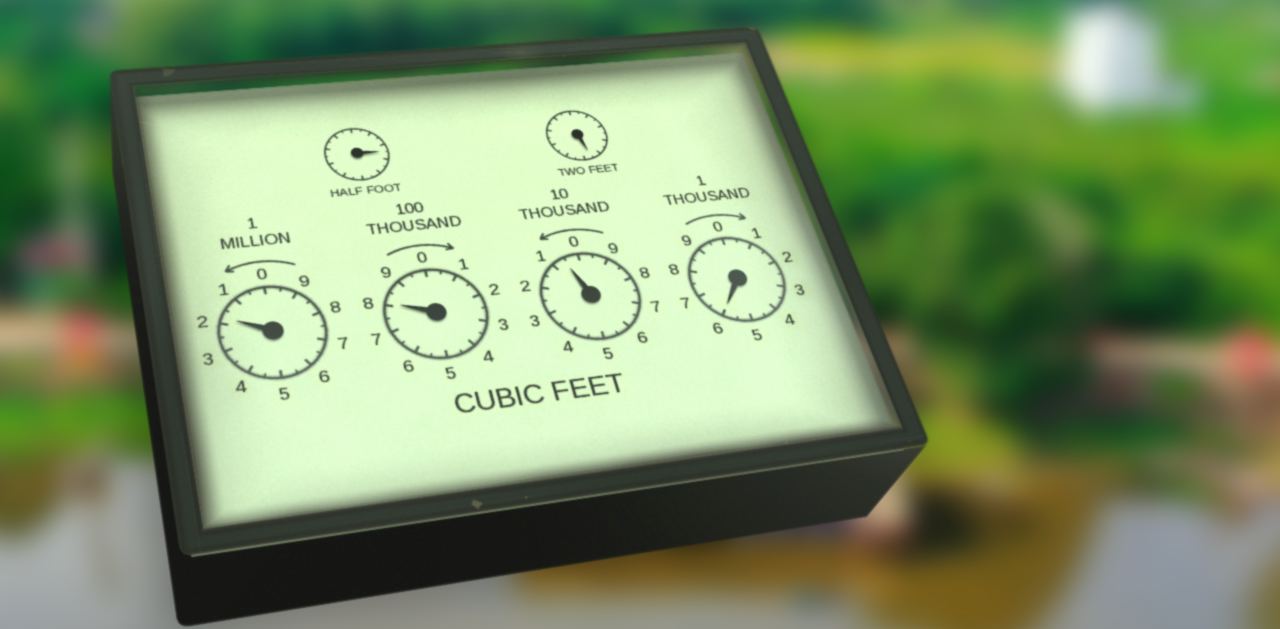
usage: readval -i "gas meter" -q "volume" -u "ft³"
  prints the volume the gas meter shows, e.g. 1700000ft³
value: 180600ft³
